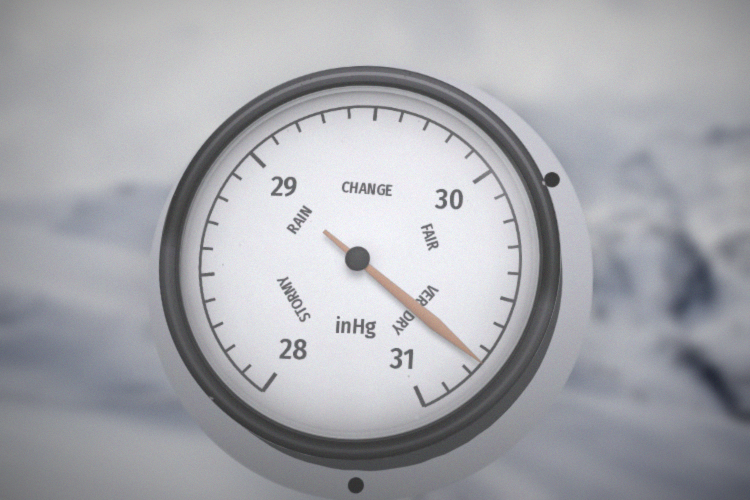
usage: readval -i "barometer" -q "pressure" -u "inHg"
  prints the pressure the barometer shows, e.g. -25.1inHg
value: 30.75inHg
